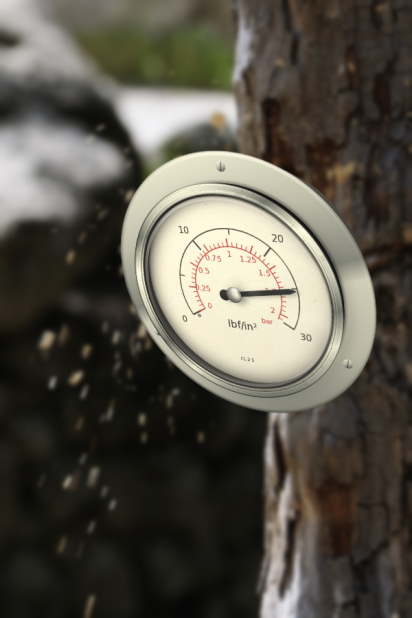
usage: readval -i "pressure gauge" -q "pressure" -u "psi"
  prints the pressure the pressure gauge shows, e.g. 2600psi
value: 25psi
